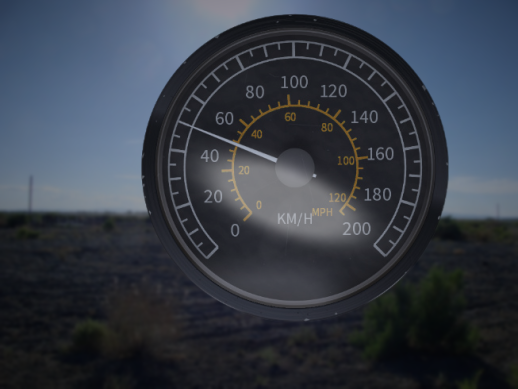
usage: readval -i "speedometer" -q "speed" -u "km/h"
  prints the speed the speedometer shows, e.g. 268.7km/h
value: 50km/h
